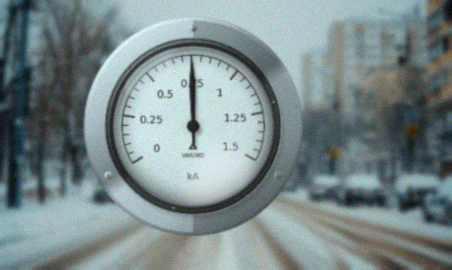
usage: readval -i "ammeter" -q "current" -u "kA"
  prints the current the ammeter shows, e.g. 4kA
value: 0.75kA
